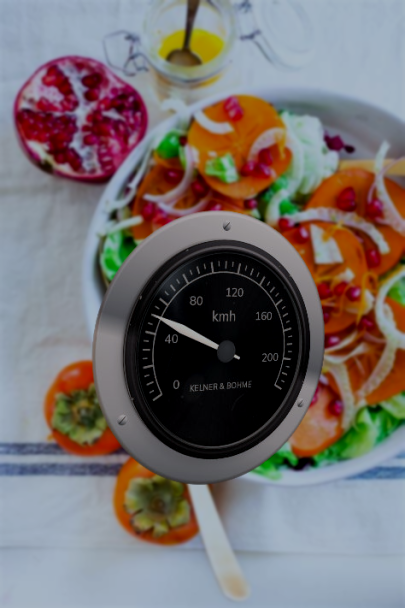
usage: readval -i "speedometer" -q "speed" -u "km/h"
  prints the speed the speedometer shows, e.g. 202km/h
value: 50km/h
